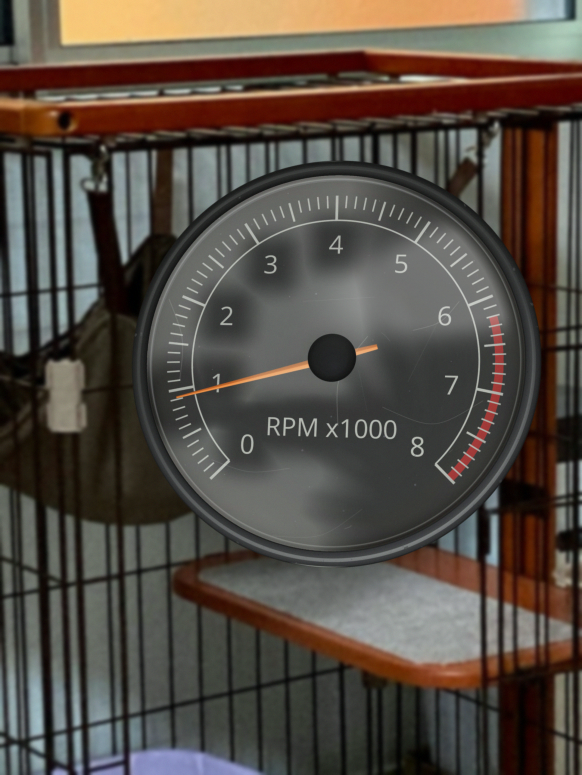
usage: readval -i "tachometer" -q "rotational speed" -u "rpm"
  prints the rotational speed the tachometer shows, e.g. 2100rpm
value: 900rpm
